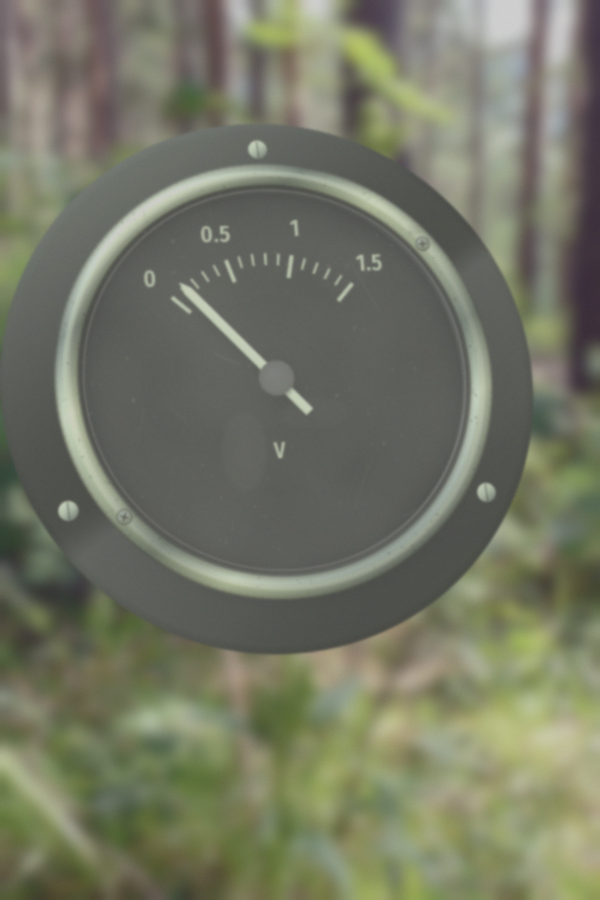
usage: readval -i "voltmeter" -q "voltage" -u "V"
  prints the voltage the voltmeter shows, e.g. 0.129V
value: 0.1V
